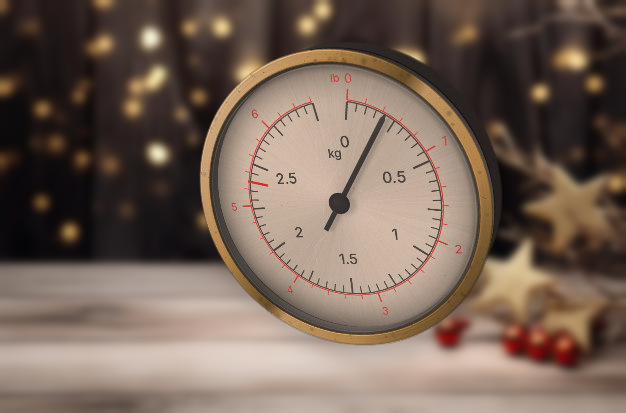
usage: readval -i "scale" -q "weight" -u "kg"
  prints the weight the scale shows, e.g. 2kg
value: 0.2kg
